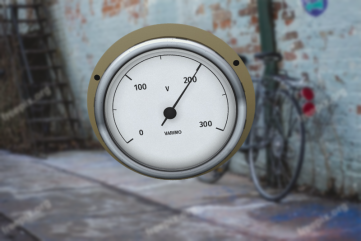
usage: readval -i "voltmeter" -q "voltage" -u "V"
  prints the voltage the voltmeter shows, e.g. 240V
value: 200V
